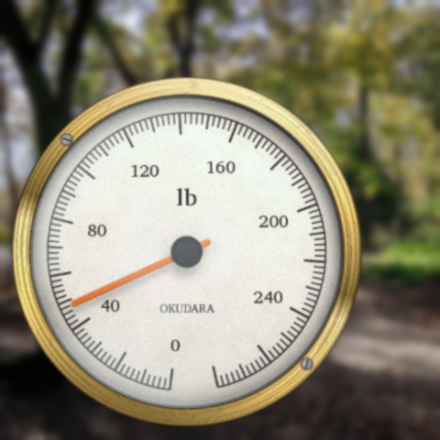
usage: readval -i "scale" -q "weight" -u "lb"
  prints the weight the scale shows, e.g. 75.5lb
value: 48lb
